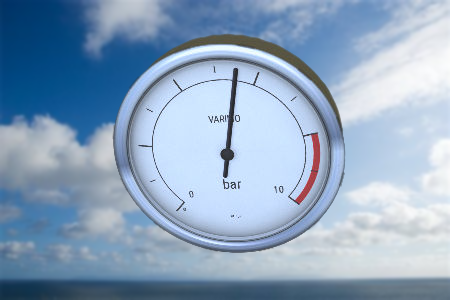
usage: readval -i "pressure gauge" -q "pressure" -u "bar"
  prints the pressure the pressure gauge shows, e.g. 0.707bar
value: 5.5bar
